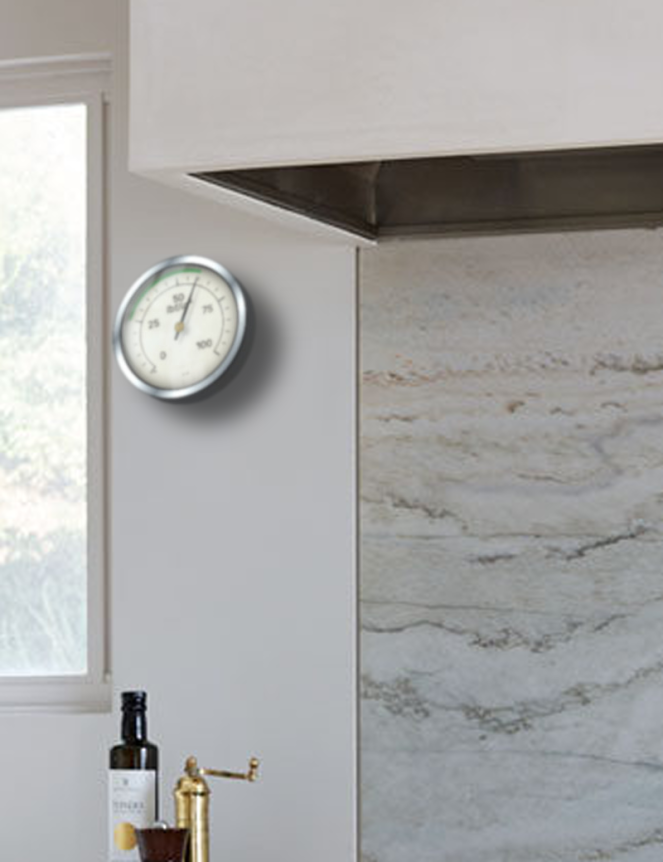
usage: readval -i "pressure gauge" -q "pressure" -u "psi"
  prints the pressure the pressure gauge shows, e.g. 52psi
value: 60psi
